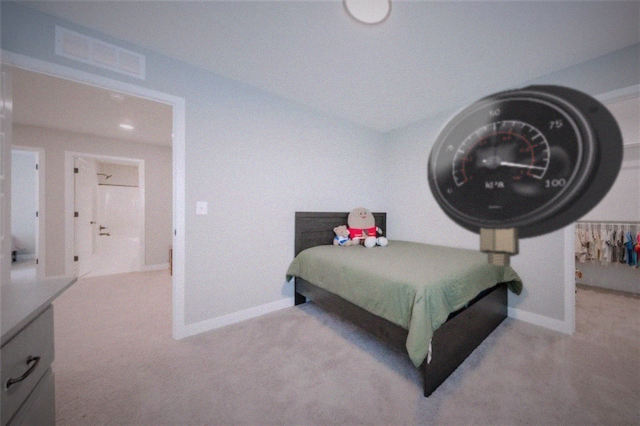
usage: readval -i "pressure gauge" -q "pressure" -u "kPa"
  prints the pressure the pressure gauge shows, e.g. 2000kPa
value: 95kPa
